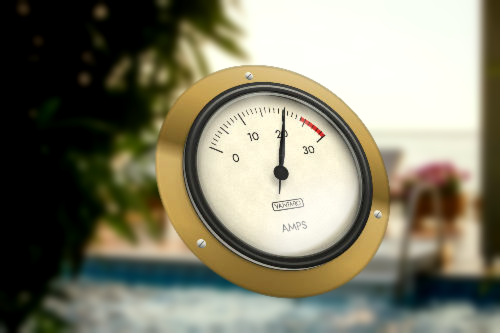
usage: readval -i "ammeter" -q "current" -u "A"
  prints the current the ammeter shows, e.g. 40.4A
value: 20A
